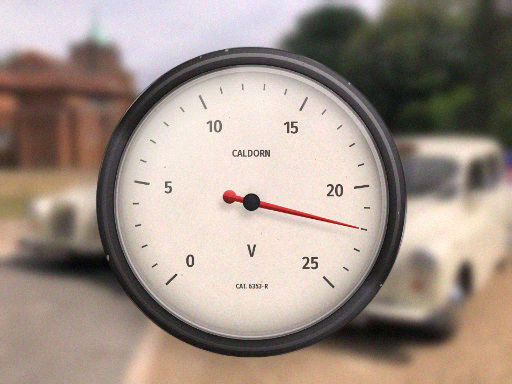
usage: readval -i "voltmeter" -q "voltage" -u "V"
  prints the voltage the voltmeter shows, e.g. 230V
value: 22V
